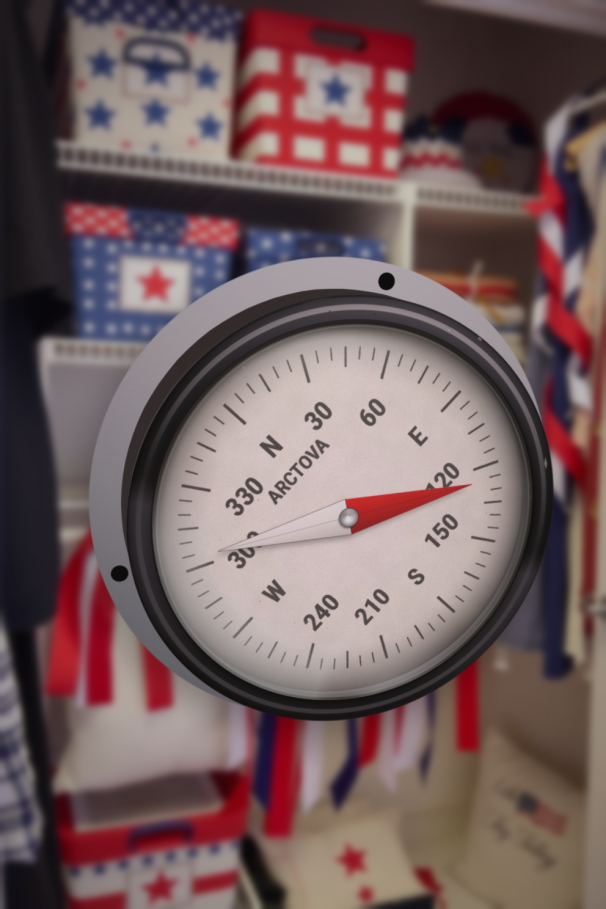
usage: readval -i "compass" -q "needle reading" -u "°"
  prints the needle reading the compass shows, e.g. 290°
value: 125°
